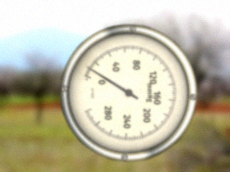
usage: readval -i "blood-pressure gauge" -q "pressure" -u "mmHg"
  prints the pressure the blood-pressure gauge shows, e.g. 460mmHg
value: 10mmHg
